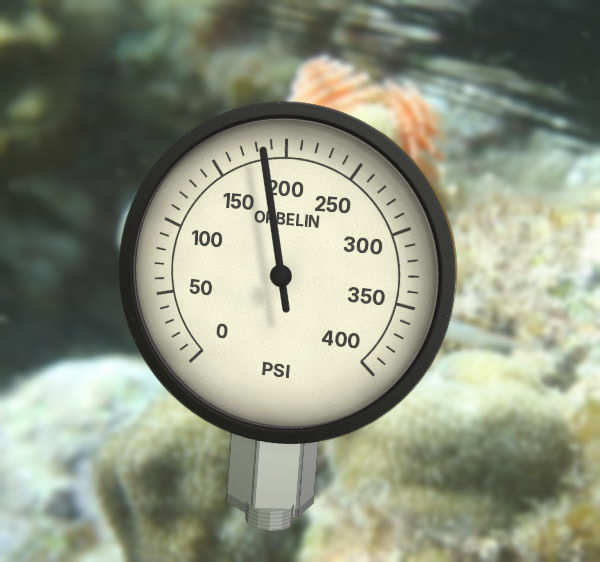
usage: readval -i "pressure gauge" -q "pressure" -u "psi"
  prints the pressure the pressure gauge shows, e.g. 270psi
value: 185psi
